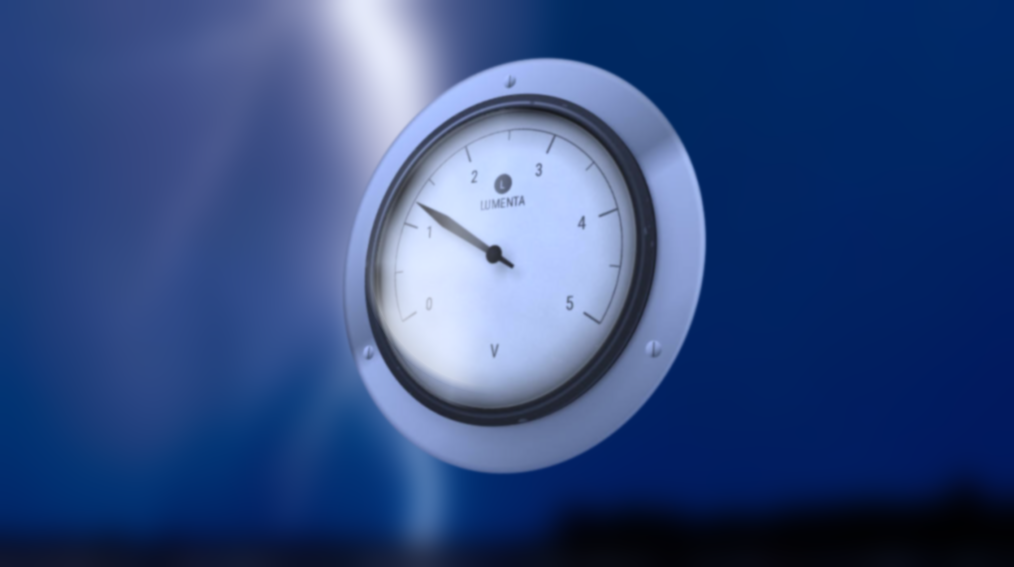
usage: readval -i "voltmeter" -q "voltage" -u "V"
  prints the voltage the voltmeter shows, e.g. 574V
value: 1.25V
